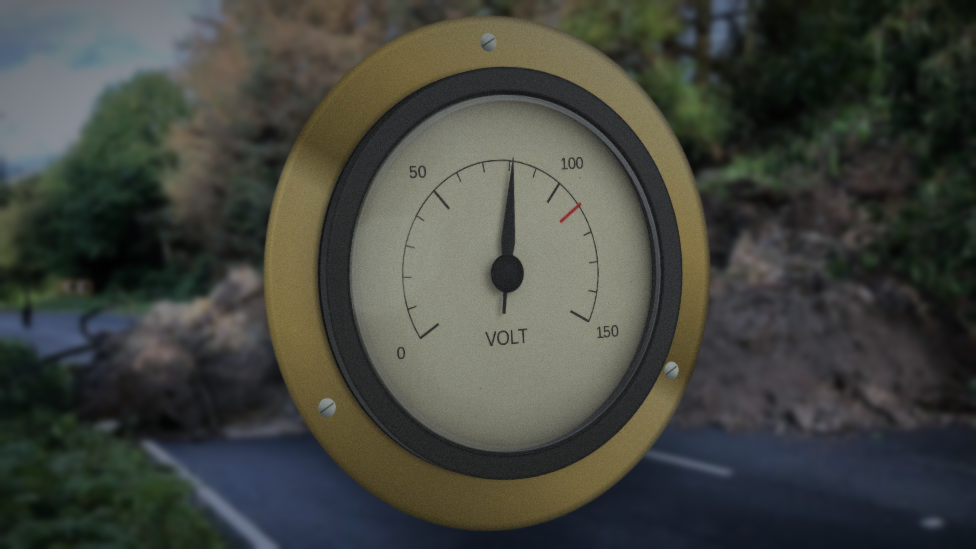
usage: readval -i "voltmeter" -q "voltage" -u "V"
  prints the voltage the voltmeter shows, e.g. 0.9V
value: 80V
